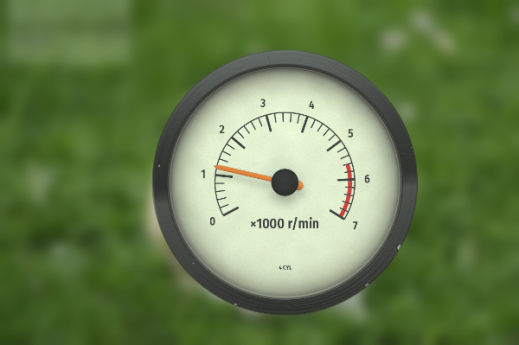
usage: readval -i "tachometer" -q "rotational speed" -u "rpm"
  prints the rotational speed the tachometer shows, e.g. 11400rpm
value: 1200rpm
